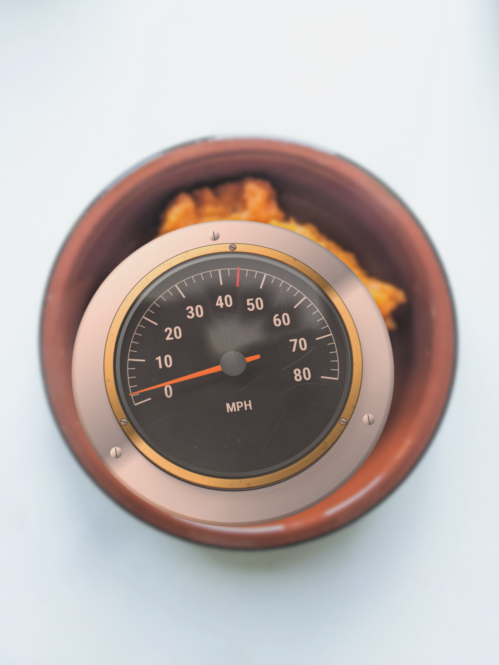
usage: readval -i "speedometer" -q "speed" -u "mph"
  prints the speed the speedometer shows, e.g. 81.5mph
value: 2mph
